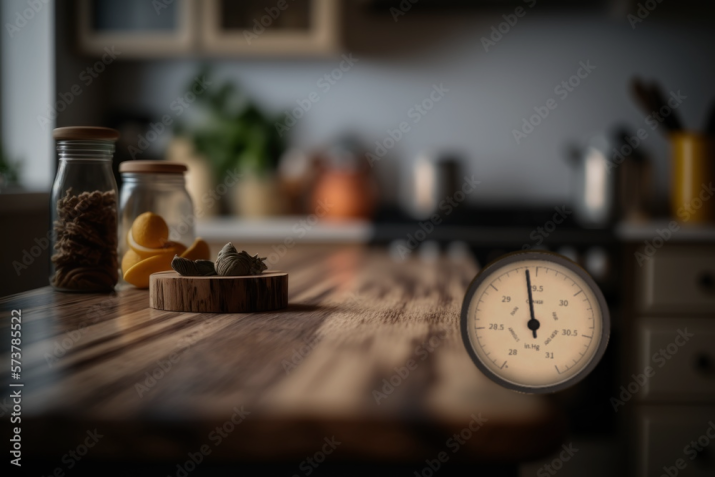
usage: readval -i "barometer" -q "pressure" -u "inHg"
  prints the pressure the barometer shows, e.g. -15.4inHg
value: 29.4inHg
